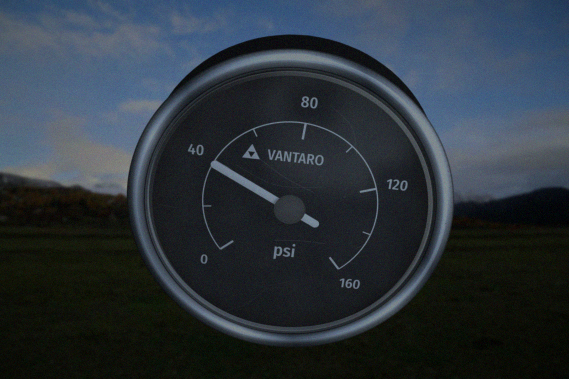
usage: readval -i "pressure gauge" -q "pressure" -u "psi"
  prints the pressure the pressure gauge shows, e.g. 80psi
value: 40psi
